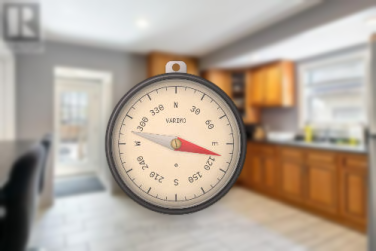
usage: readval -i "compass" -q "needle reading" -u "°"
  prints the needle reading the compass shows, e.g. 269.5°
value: 105°
